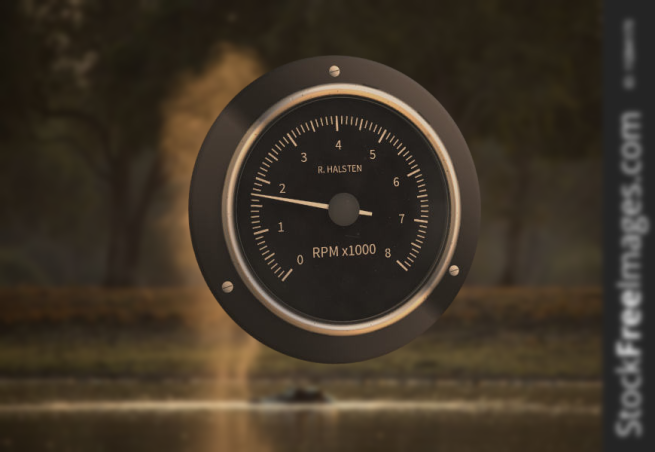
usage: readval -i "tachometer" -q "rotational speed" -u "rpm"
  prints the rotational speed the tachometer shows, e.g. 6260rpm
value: 1700rpm
